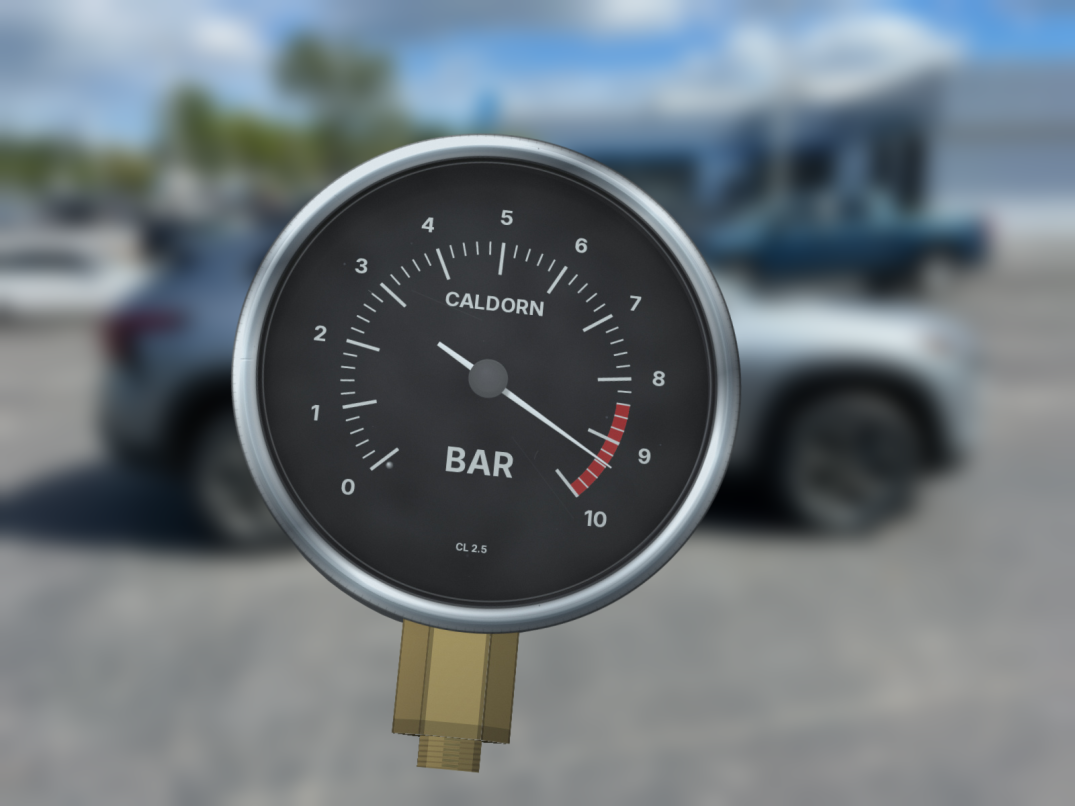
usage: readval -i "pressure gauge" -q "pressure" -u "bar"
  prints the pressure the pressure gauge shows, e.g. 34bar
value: 9.4bar
